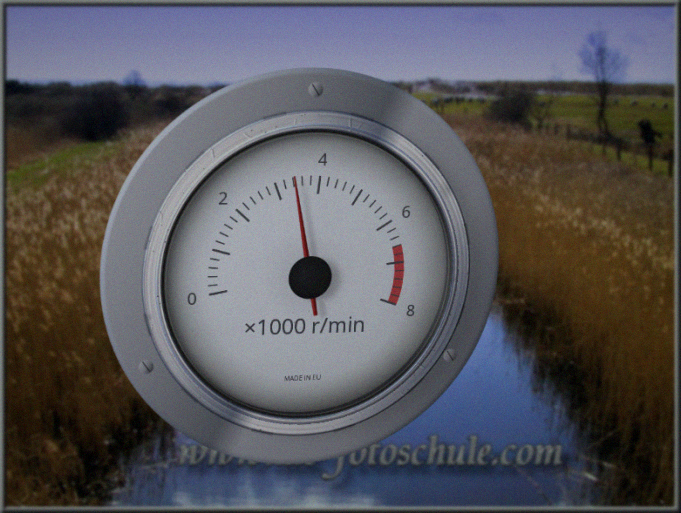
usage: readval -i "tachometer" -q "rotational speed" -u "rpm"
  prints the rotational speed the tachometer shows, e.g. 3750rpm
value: 3400rpm
